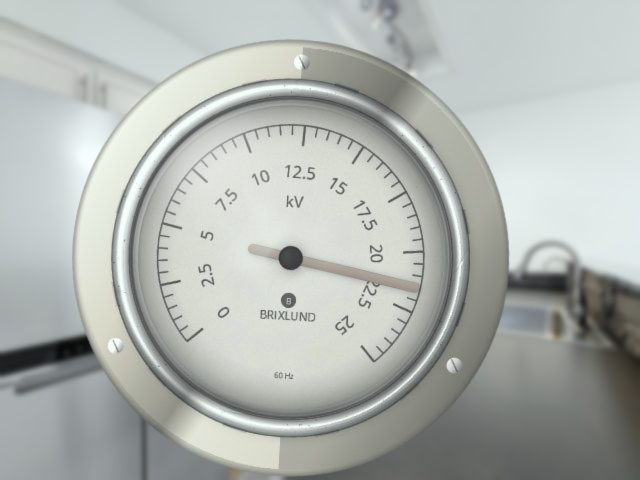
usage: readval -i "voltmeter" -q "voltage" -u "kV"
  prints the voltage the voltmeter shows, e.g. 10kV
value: 21.5kV
